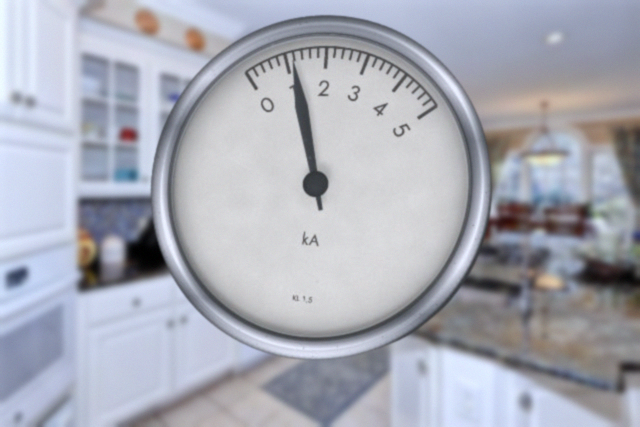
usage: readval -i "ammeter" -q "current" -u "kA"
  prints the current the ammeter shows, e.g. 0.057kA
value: 1.2kA
